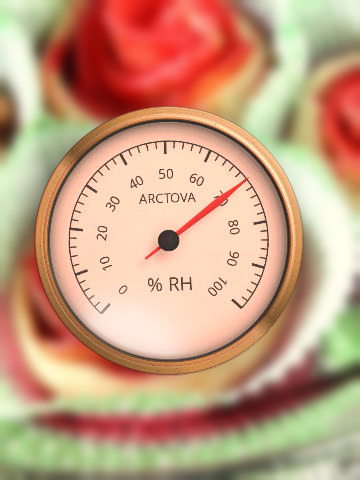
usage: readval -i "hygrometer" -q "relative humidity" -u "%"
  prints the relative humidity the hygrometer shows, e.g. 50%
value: 70%
